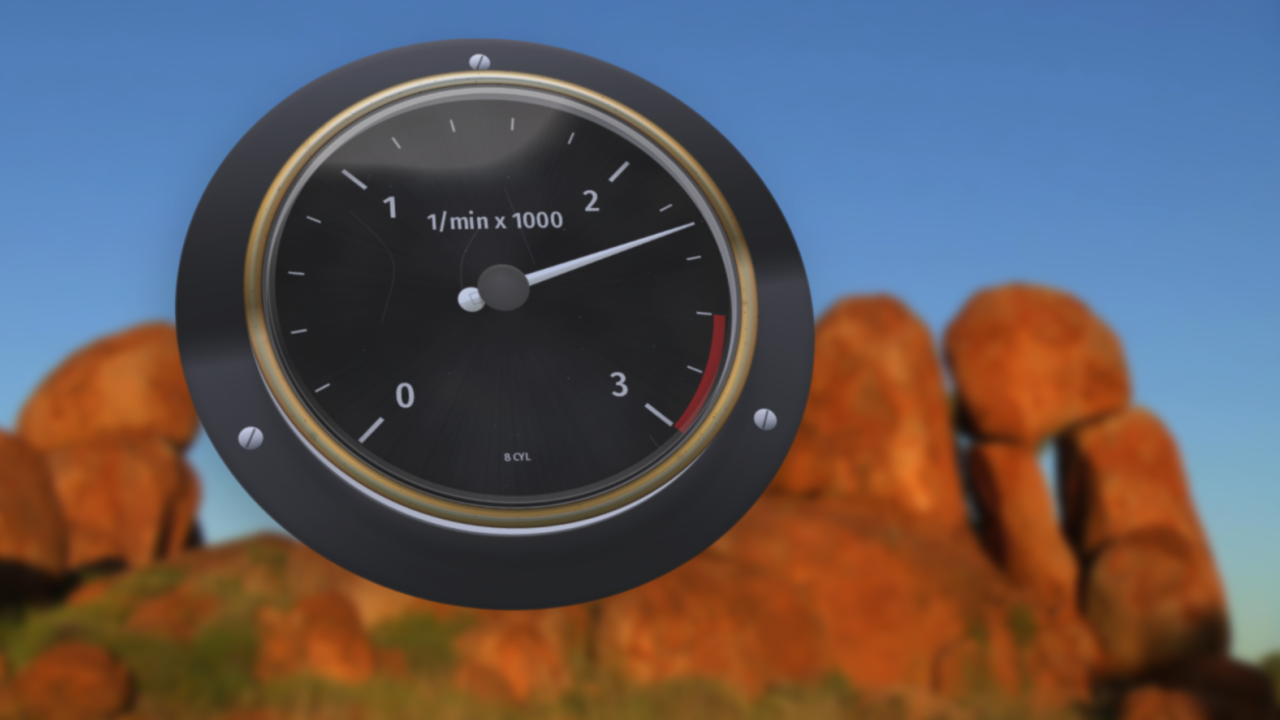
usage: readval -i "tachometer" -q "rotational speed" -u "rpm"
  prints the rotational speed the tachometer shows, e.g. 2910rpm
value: 2300rpm
